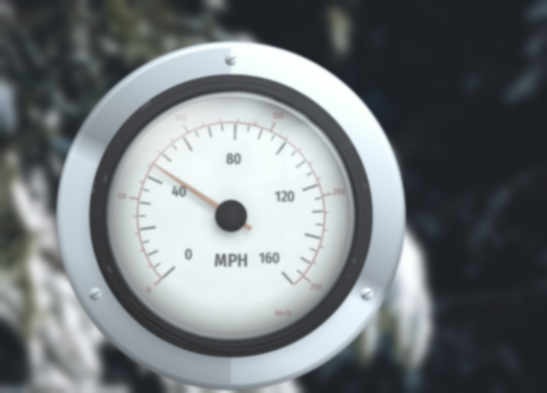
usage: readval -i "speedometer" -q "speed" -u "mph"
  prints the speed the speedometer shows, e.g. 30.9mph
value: 45mph
